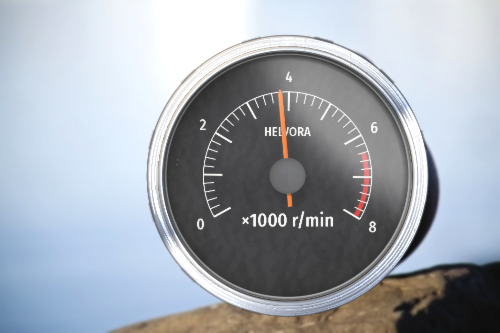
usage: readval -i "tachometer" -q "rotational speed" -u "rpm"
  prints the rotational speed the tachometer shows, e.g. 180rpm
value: 3800rpm
